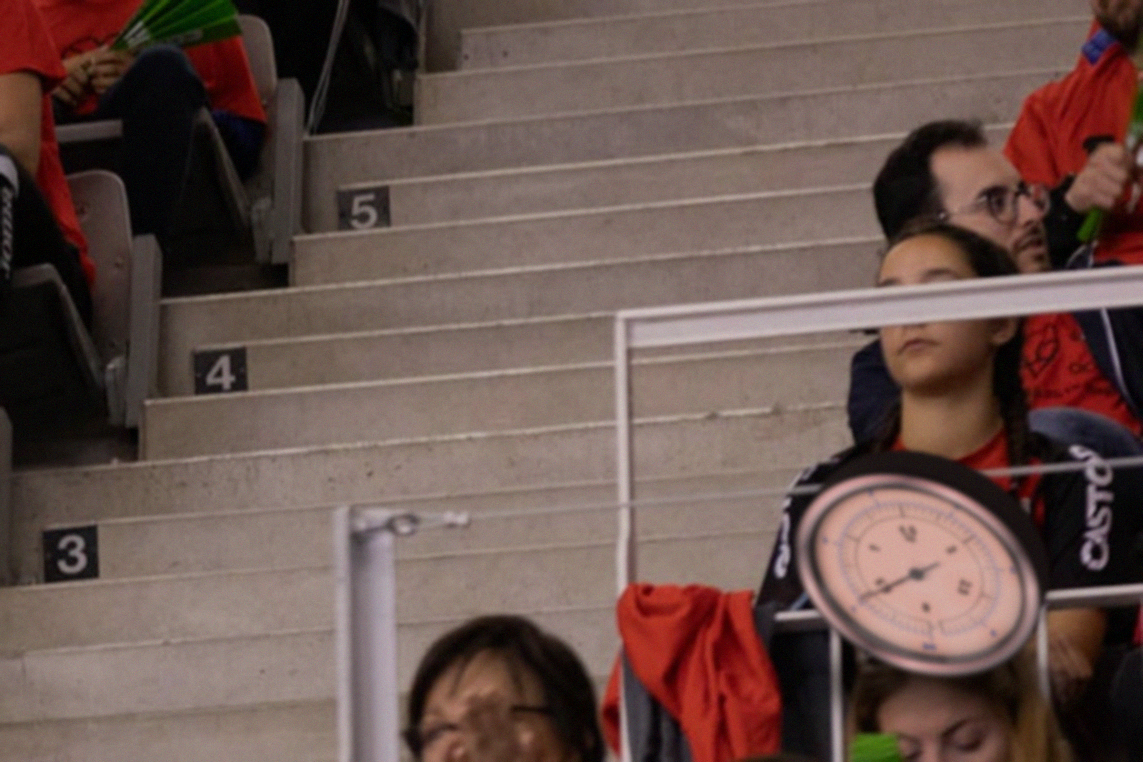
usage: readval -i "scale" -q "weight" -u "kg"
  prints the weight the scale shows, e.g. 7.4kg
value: 0.5kg
